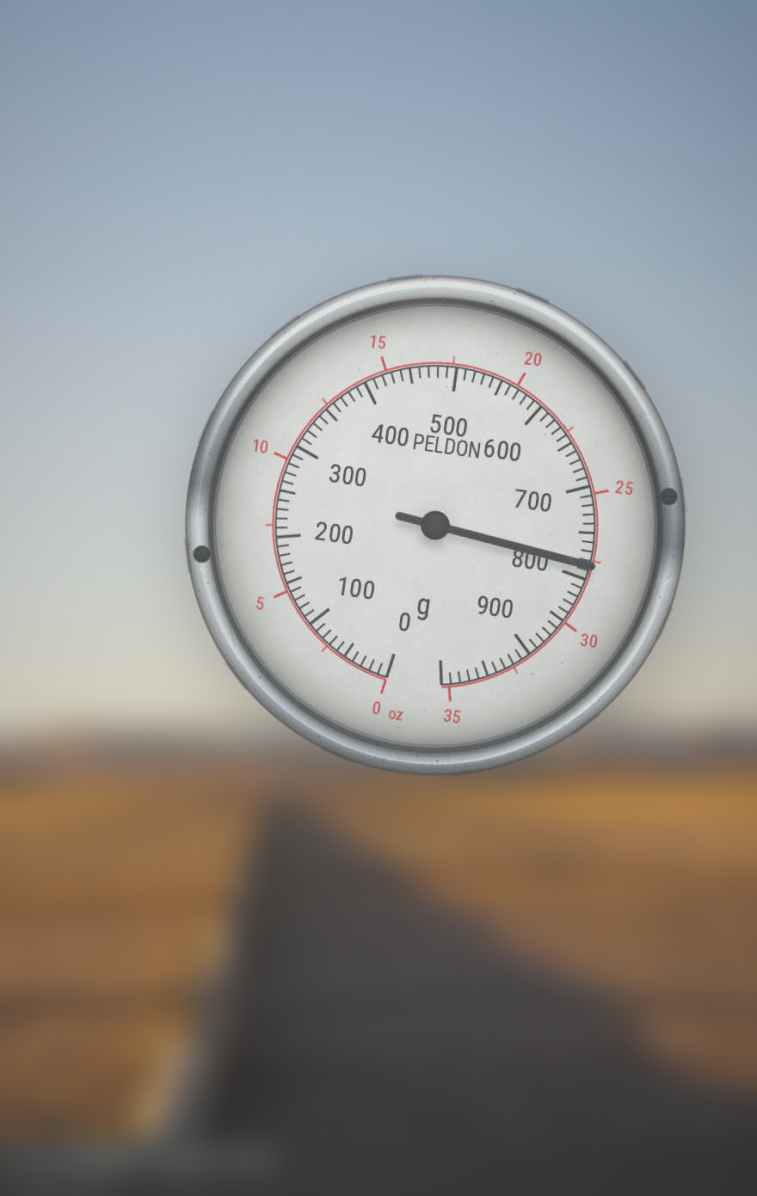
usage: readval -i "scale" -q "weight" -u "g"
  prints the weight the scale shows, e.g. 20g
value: 785g
